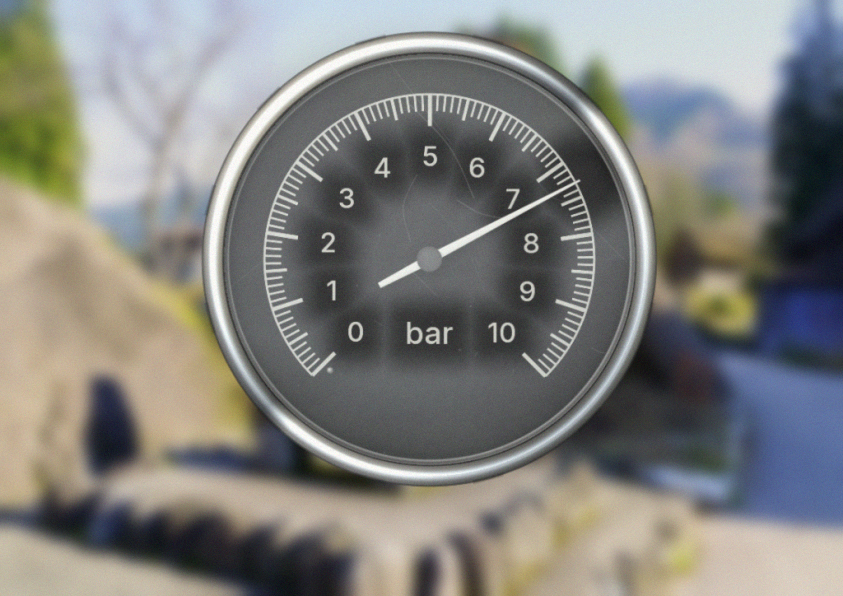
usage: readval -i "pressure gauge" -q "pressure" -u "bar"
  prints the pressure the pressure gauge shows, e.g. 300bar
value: 7.3bar
